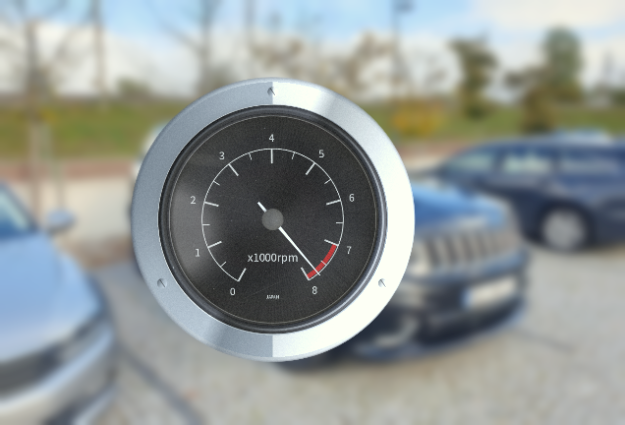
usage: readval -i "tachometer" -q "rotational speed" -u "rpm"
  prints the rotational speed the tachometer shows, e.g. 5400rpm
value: 7750rpm
